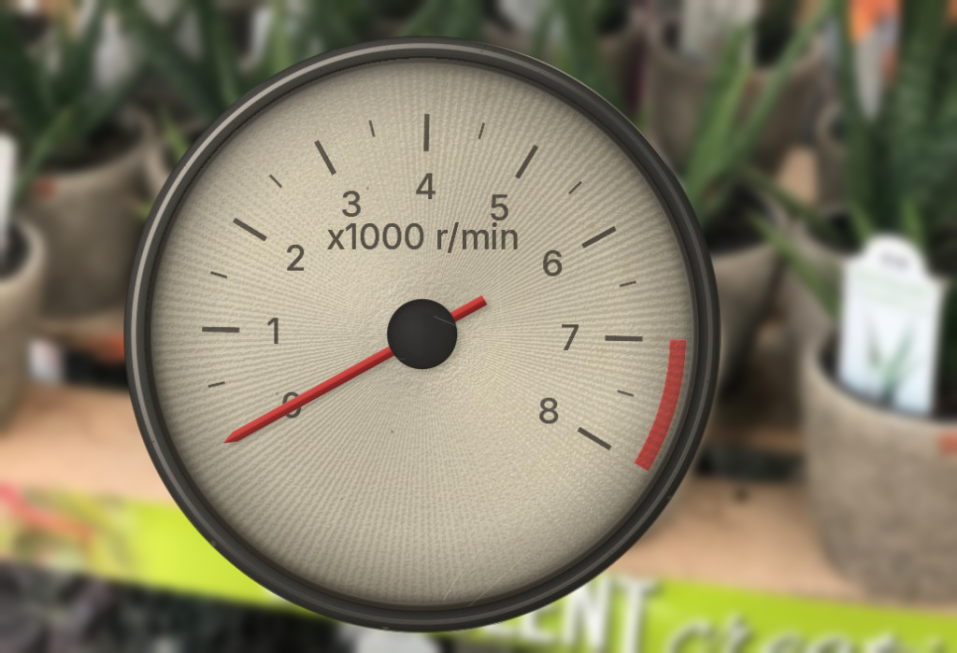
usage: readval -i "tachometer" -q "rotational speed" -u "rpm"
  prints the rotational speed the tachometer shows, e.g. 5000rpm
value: 0rpm
